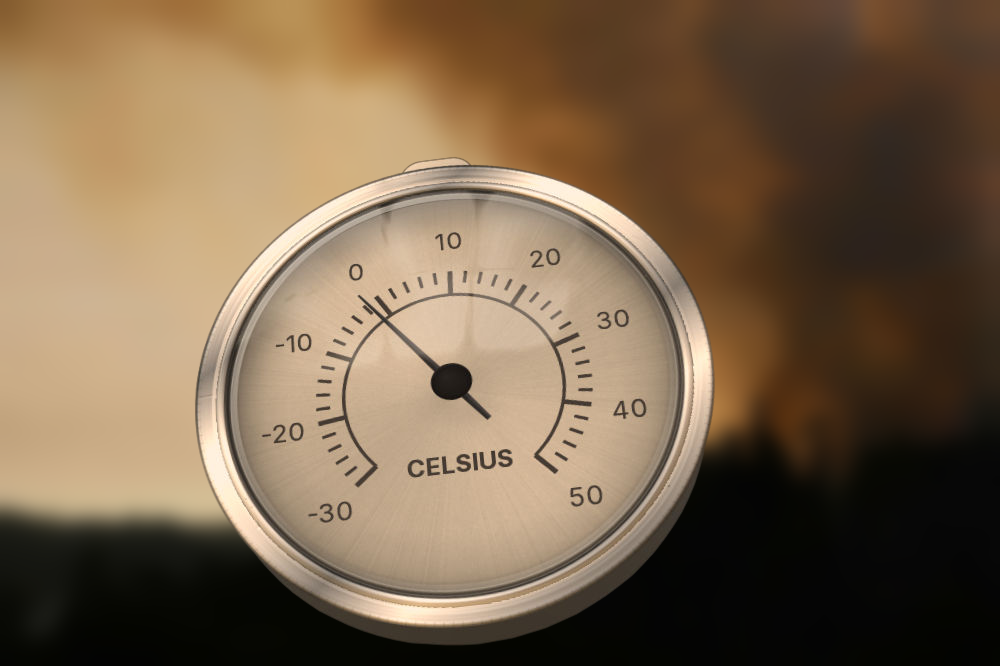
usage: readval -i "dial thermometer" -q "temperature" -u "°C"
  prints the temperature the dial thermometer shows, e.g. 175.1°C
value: -2°C
